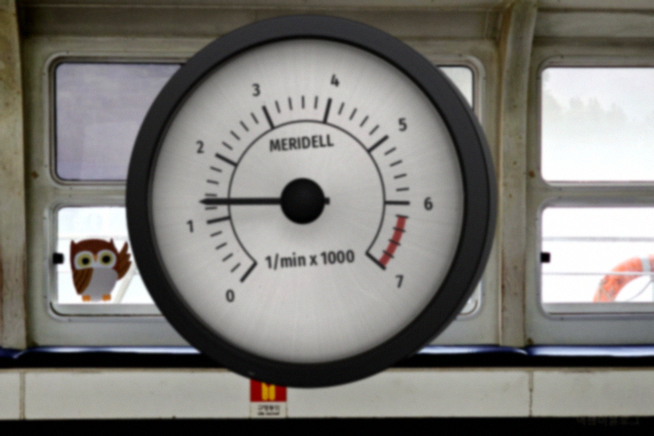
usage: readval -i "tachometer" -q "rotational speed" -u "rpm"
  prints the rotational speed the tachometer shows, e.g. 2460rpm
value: 1300rpm
